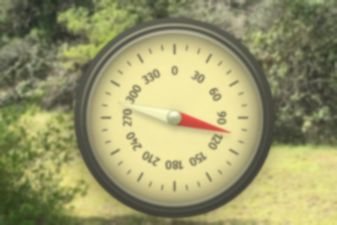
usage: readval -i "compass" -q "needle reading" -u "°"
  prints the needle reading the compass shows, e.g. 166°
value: 105°
